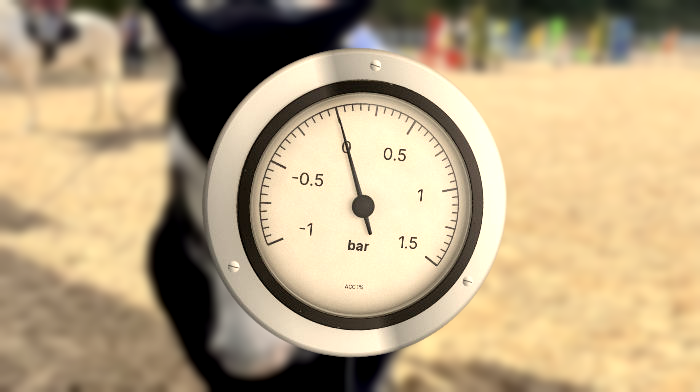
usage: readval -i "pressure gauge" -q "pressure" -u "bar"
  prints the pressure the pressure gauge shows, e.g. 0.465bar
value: 0bar
